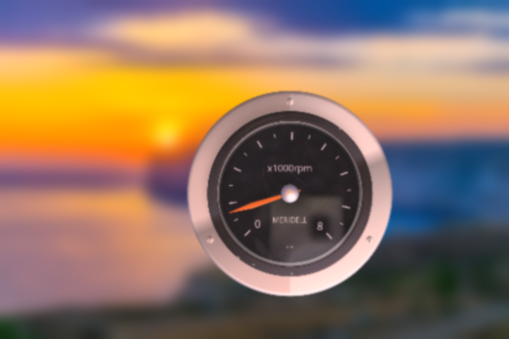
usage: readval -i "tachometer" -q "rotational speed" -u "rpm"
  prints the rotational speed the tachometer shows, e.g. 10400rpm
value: 750rpm
